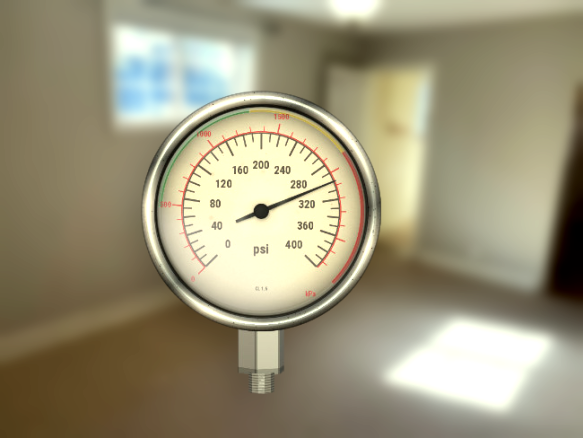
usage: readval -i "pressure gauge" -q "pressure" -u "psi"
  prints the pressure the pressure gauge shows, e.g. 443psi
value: 300psi
